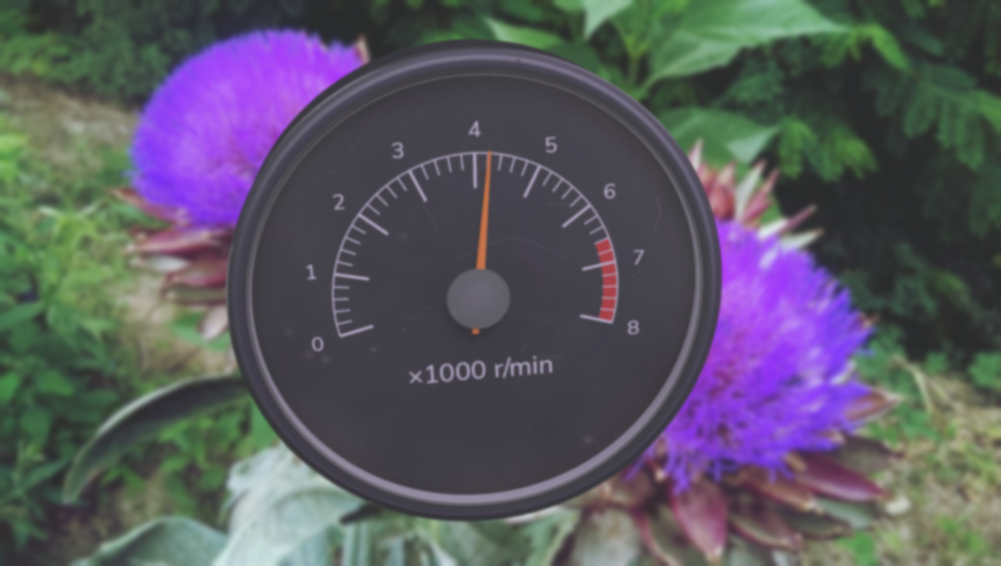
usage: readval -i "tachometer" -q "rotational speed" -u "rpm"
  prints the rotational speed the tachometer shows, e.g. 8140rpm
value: 4200rpm
